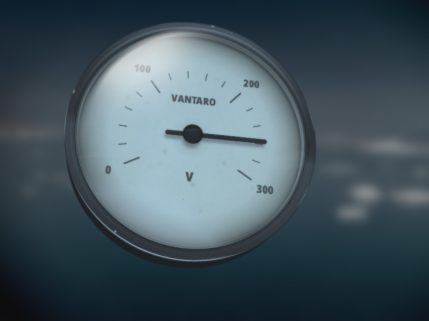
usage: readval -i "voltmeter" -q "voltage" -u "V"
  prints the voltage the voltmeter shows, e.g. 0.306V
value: 260V
